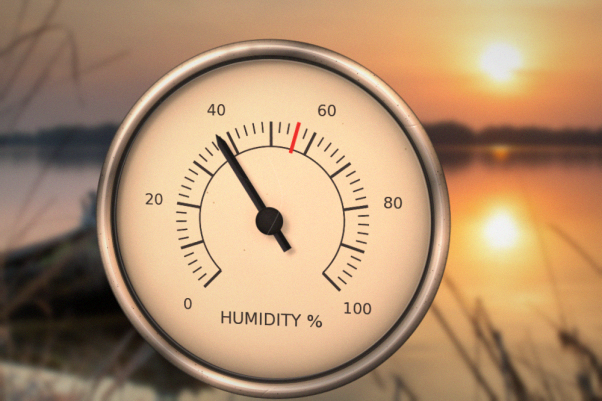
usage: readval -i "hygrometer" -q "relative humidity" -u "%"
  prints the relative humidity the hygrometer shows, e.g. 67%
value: 38%
